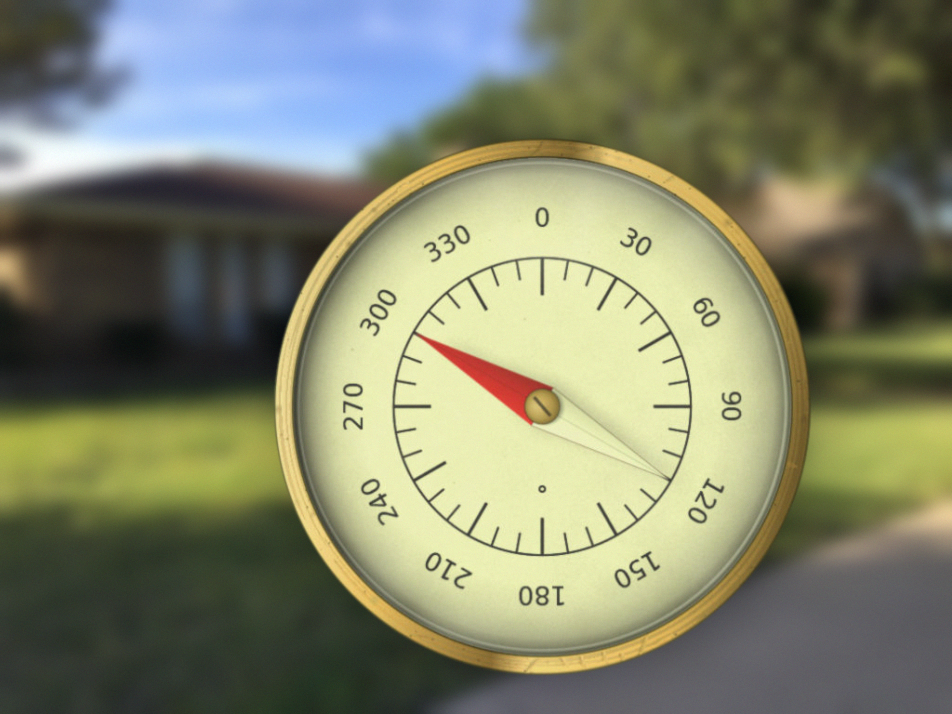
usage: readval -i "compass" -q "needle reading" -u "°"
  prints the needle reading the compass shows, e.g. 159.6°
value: 300°
